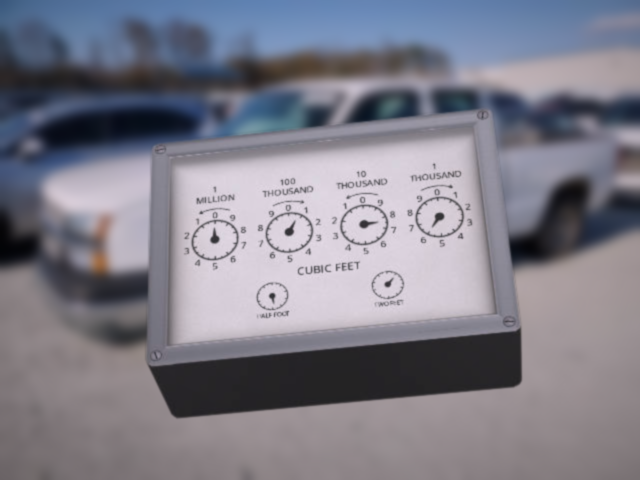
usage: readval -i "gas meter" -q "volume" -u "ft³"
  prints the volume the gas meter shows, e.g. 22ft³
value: 7600ft³
